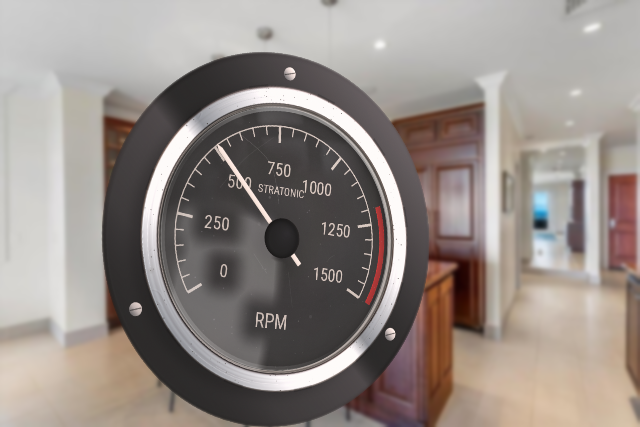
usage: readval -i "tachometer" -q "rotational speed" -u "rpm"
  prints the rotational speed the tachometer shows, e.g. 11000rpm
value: 500rpm
